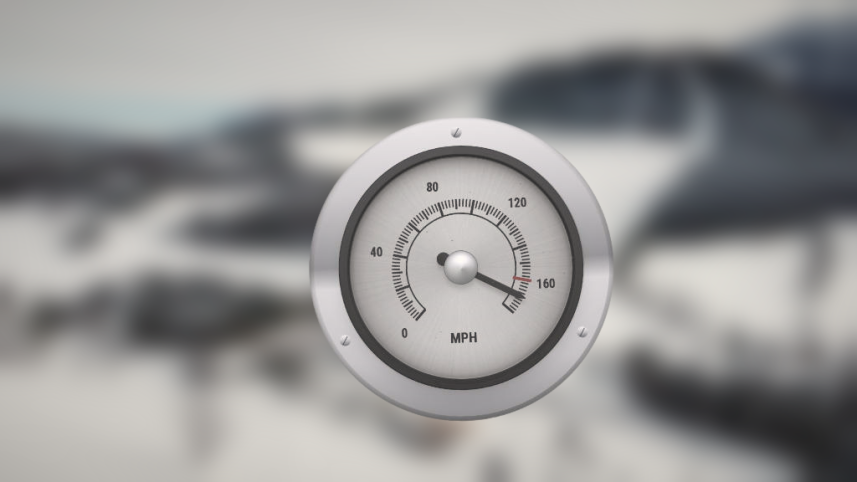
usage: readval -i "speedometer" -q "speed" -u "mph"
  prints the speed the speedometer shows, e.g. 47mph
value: 170mph
